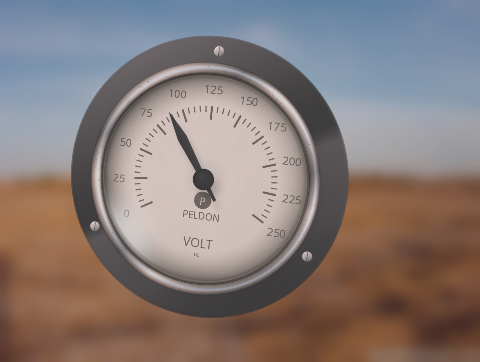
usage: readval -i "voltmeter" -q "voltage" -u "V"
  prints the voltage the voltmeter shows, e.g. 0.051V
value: 90V
